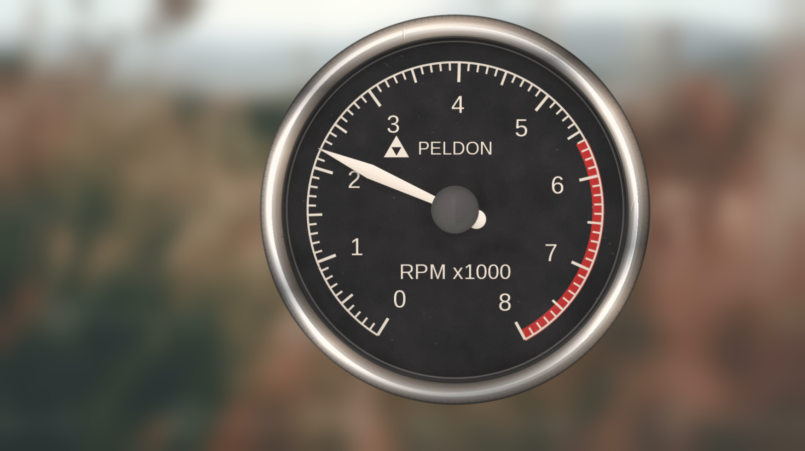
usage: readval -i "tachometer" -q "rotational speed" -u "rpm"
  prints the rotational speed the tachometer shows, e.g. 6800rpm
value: 2200rpm
